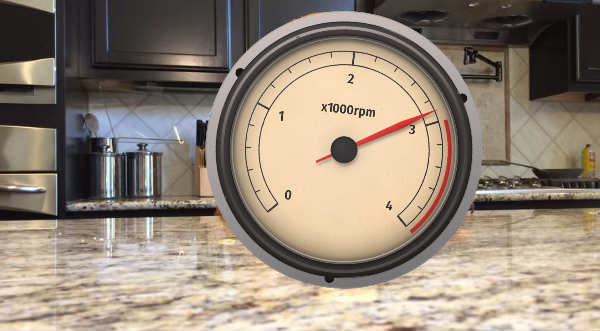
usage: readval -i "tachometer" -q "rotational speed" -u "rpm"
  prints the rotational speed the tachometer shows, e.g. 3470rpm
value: 2900rpm
